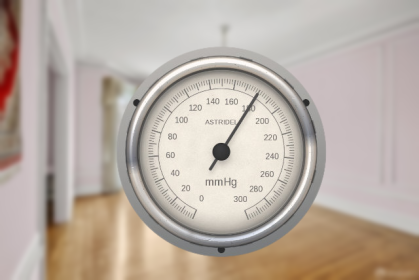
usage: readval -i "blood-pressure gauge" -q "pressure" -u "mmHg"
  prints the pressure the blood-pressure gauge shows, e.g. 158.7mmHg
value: 180mmHg
